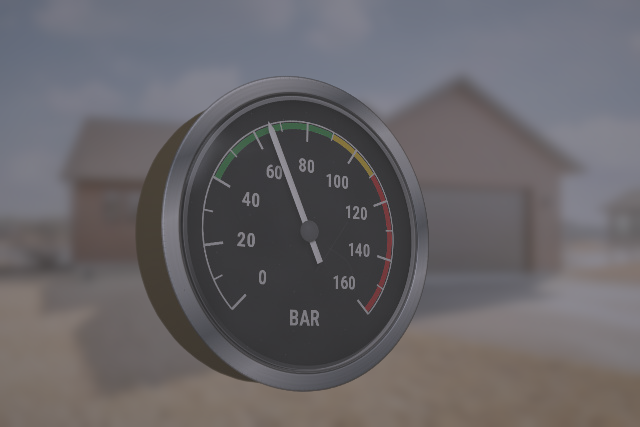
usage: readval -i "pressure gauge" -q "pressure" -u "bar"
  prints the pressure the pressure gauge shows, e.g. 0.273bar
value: 65bar
